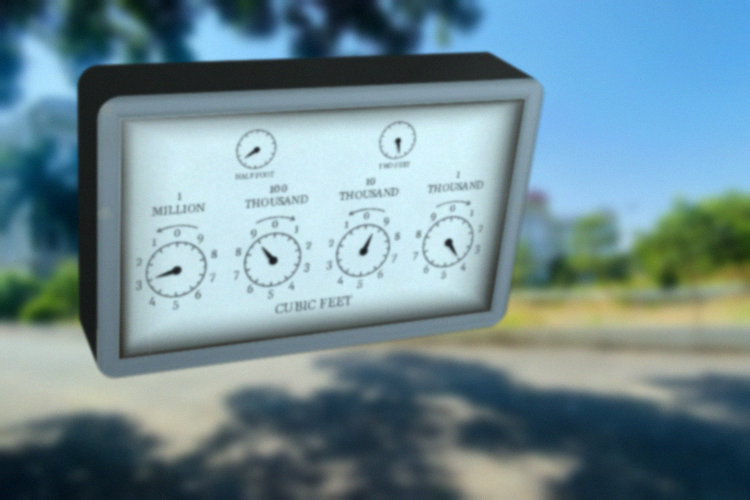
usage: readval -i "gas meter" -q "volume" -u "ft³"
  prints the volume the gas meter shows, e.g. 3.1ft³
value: 289400ft³
